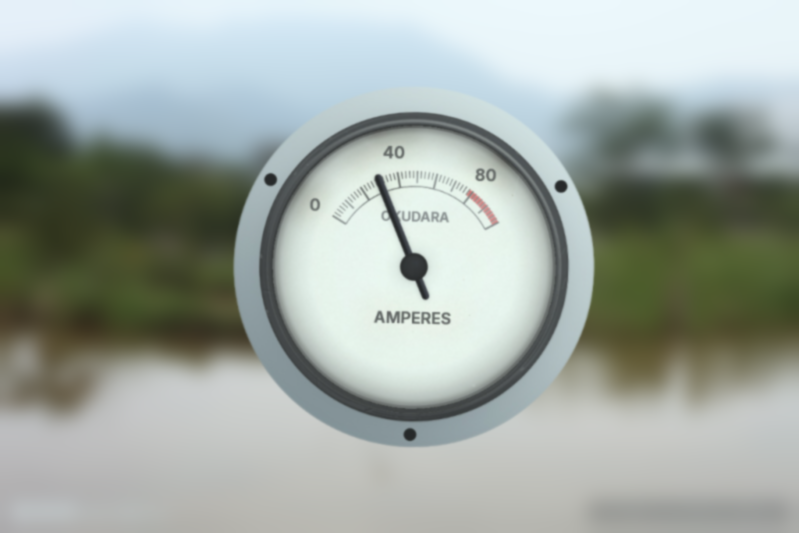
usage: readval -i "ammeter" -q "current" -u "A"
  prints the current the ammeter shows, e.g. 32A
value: 30A
